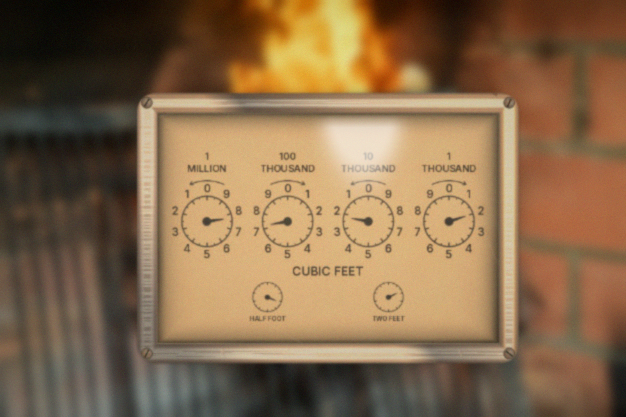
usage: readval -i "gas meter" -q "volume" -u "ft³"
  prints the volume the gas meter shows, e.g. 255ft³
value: 772200ft³
